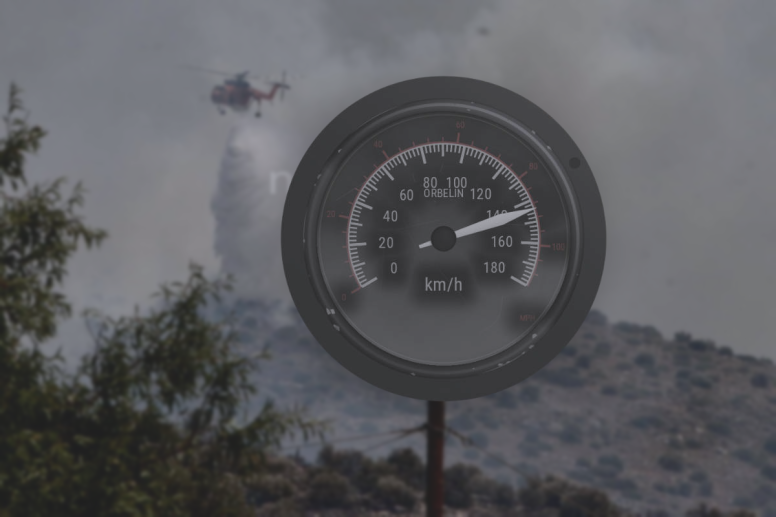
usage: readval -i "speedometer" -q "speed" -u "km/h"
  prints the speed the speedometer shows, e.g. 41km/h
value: 144km/h
